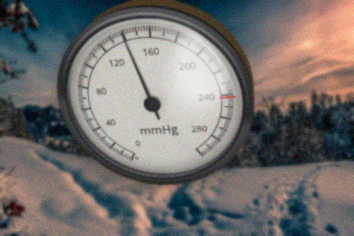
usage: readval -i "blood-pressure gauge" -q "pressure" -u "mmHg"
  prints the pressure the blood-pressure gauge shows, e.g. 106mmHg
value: 140mmHg
